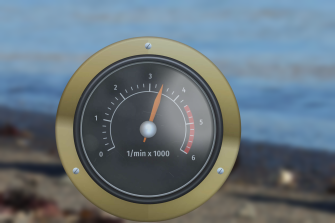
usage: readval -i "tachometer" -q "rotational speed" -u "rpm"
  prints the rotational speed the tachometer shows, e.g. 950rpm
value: 3400rpm
